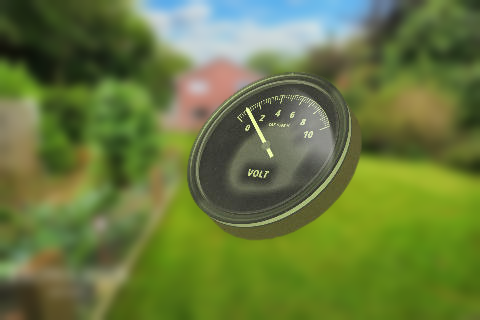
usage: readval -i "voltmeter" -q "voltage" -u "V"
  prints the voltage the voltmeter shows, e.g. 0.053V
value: 1V
